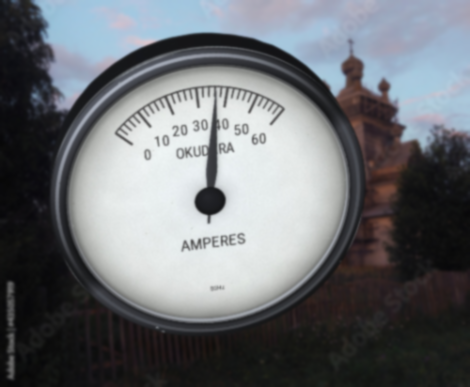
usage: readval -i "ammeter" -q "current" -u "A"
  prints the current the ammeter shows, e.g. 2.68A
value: 36A
